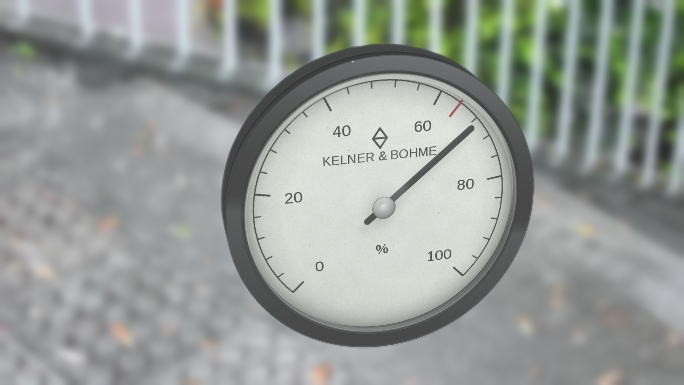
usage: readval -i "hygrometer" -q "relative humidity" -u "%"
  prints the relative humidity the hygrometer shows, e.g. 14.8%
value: 68%
